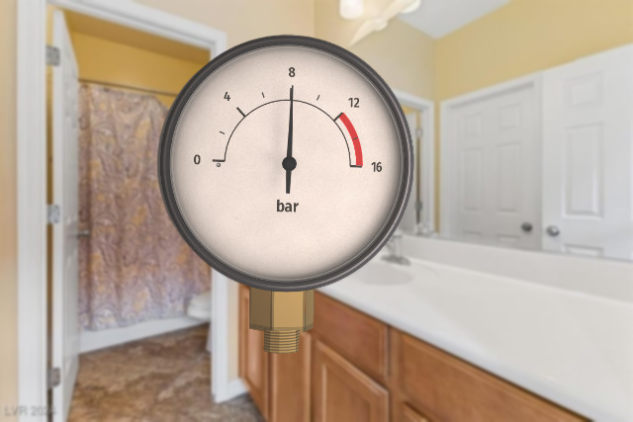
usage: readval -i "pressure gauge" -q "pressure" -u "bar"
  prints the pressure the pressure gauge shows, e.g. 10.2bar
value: 8bar
